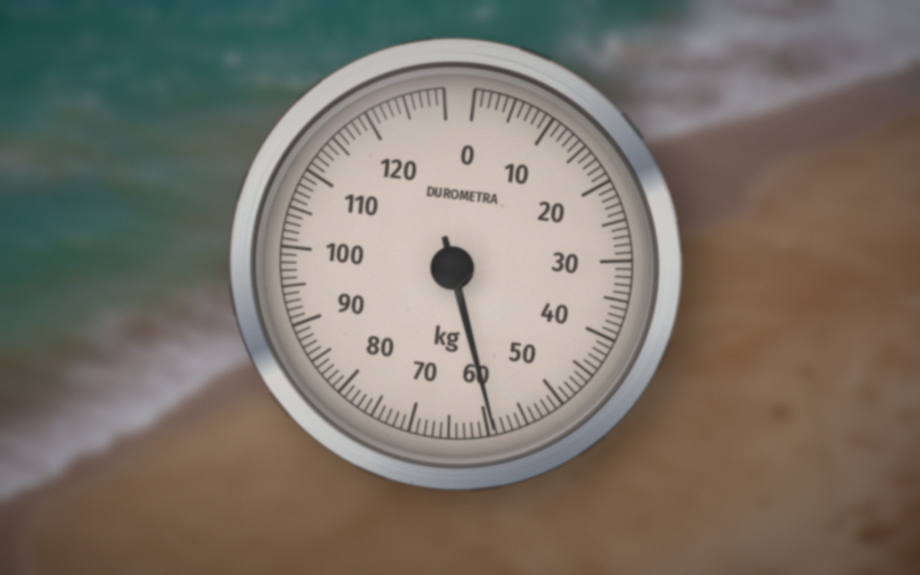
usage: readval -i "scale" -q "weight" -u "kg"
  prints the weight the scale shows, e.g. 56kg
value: 59kg
